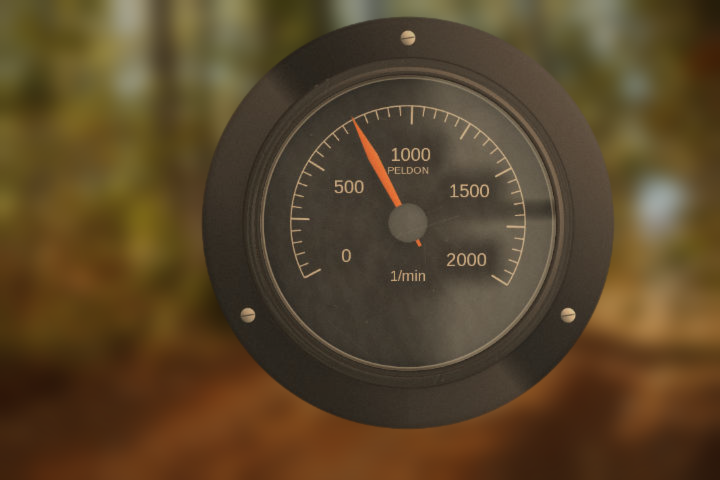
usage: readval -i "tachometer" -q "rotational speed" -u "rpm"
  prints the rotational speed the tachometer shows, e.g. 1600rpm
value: 750rpm
